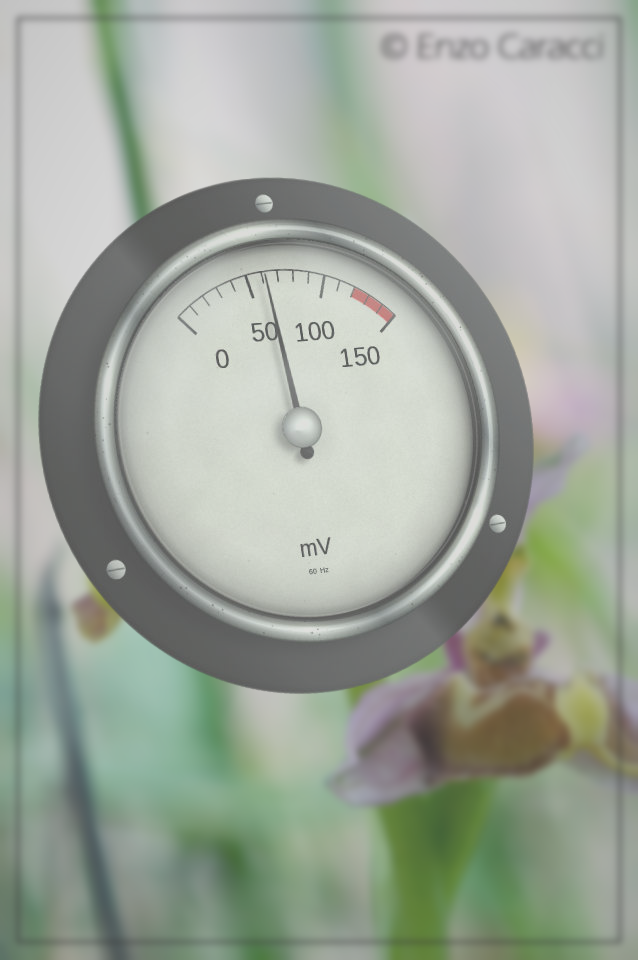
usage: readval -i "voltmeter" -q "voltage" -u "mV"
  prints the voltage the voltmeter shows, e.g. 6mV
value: 60mV
